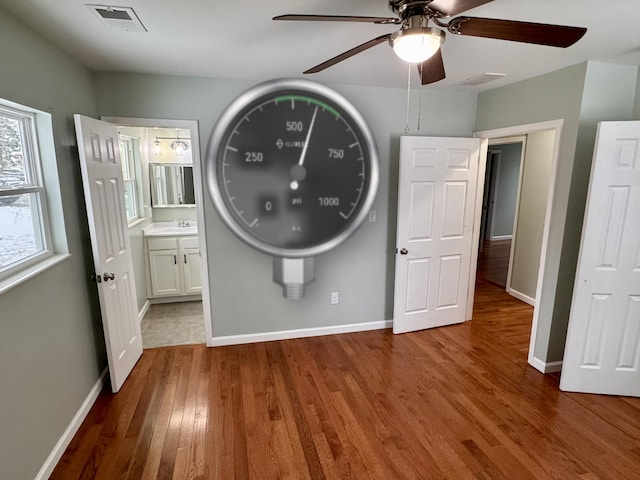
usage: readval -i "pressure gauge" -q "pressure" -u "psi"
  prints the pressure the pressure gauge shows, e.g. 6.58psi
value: 575psi
